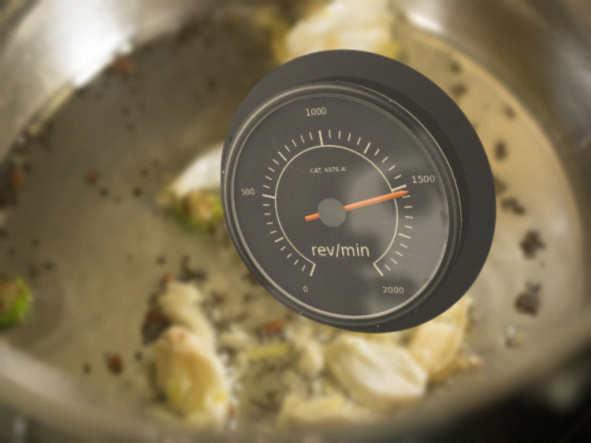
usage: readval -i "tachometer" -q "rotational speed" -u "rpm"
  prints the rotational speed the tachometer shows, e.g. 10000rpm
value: 1525rpm
